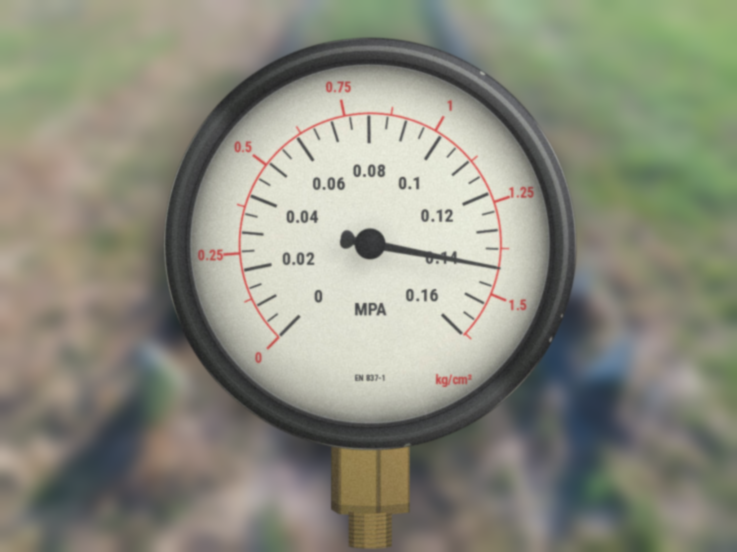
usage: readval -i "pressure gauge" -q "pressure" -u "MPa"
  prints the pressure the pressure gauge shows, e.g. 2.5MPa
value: 0.14MPa
